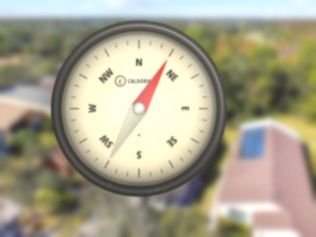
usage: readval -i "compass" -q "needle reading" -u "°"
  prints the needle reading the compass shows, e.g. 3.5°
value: 30°
